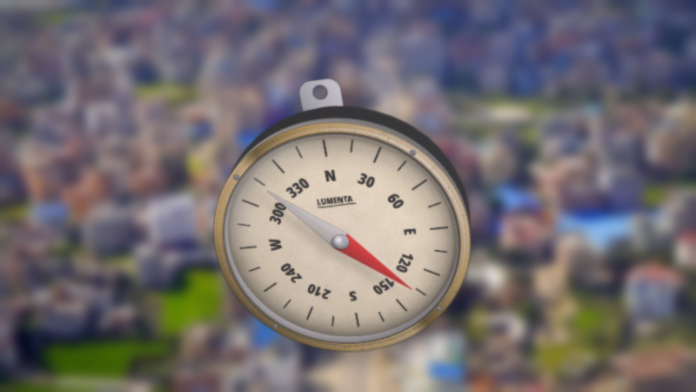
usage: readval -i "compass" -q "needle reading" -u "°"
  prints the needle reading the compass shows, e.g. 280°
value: 135°
